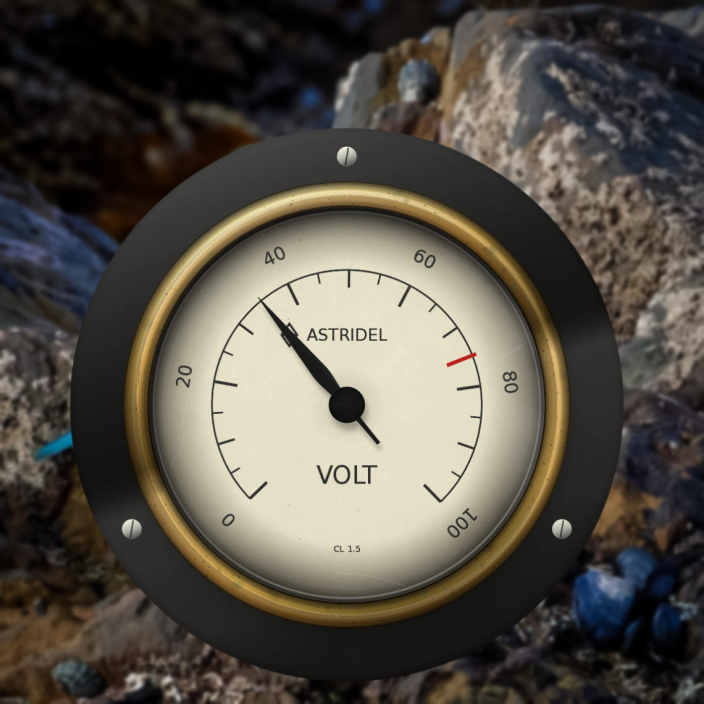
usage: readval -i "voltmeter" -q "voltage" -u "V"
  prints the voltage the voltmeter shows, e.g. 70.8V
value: 35V
